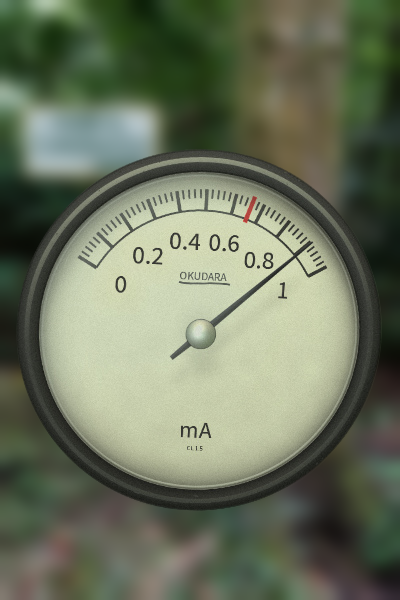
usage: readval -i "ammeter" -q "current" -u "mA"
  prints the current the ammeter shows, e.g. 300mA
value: 0.9mA
